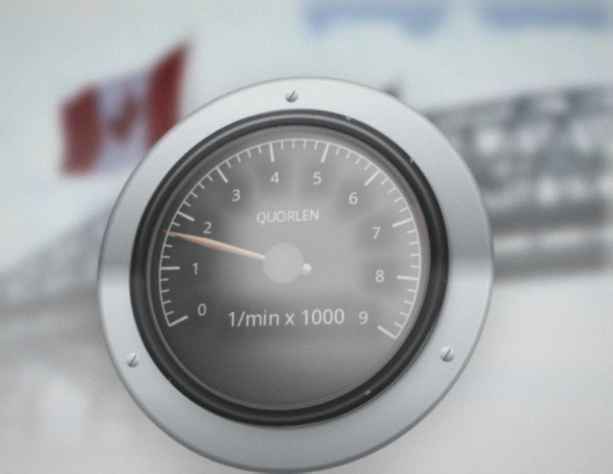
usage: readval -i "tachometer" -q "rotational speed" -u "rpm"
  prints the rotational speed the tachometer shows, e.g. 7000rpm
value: 1600rpm
